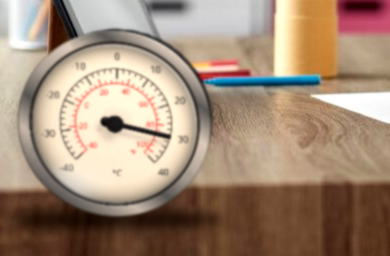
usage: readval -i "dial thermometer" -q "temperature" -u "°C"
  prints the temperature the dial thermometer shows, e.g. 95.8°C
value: 30°C
